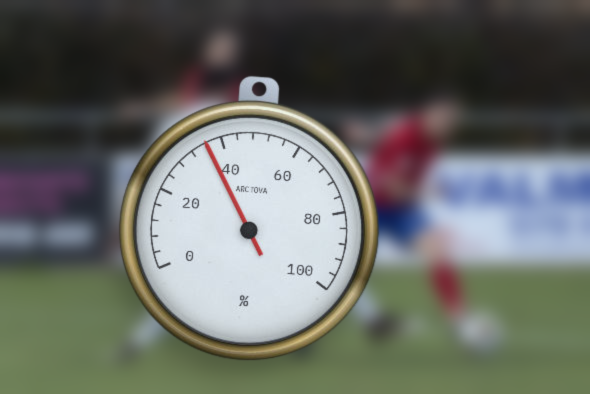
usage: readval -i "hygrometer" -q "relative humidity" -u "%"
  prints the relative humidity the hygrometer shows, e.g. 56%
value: 36%
